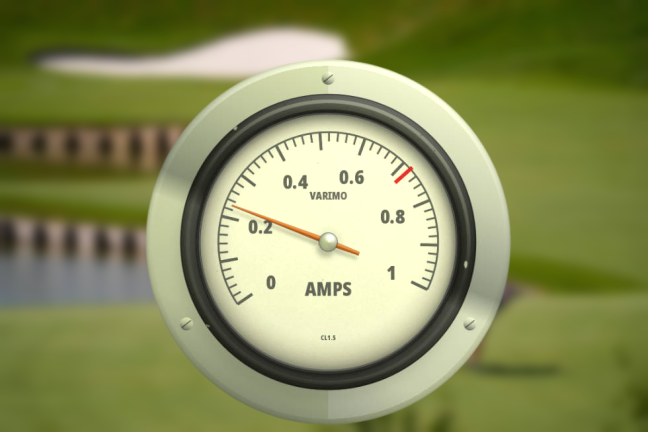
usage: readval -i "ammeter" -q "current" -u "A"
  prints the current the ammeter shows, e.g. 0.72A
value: 0.23A
